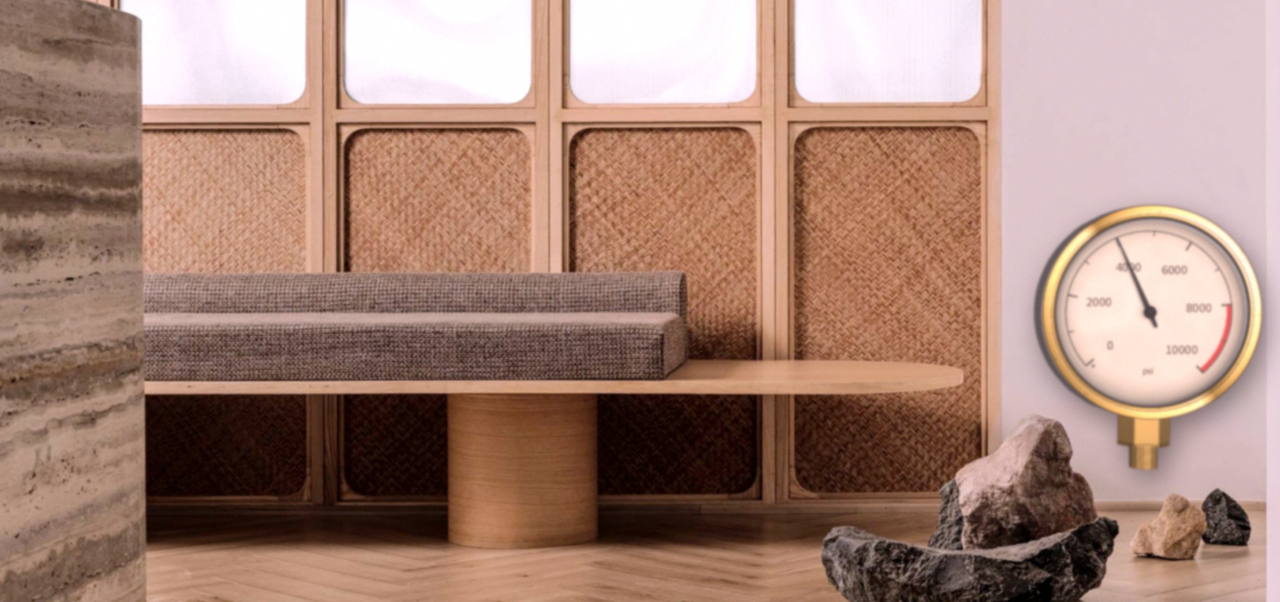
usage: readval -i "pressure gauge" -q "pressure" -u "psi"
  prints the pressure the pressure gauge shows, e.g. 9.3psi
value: 4000psi
